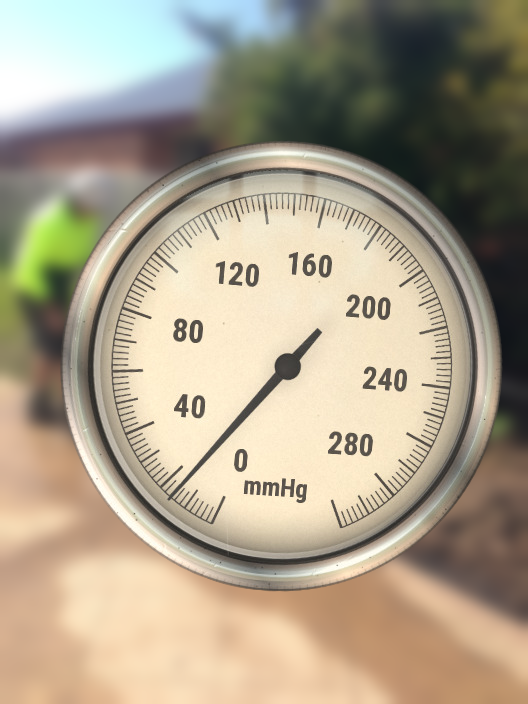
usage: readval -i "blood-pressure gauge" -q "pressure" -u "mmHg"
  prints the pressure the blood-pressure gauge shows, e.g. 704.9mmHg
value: 16mmHg
